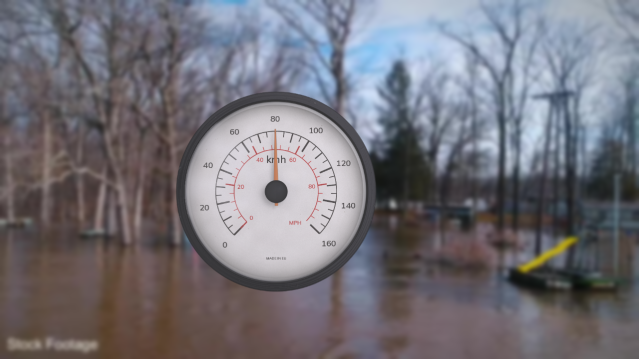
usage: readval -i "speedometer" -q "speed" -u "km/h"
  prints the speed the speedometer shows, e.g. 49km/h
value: 80km/h
